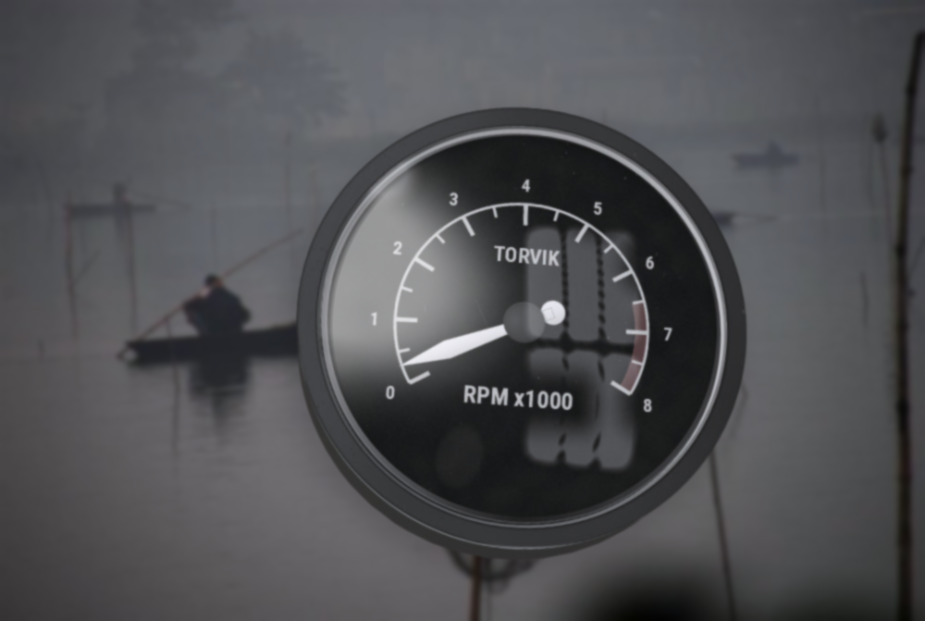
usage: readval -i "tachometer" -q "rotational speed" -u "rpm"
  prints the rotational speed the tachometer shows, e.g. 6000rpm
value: 250rpm
